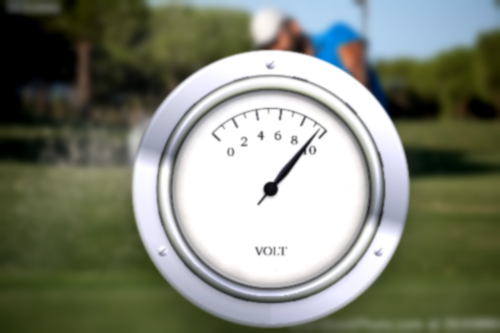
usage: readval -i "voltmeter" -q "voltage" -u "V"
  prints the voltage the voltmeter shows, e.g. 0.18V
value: 9.5V
